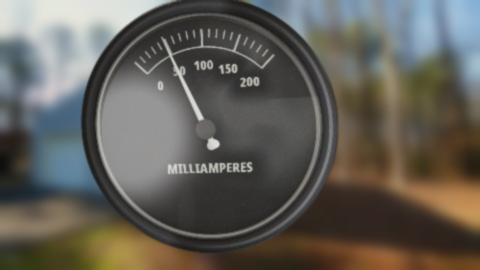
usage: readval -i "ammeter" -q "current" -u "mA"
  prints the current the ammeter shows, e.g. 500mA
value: 50mA
